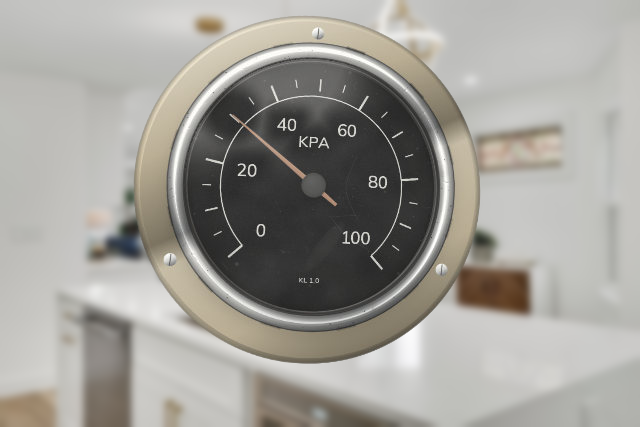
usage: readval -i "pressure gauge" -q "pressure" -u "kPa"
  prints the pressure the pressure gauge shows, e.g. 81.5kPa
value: 30kPa
